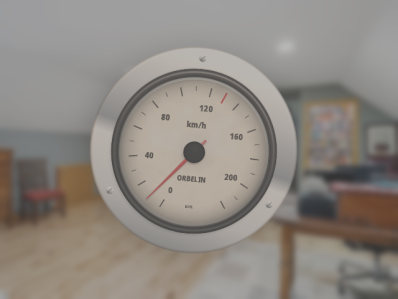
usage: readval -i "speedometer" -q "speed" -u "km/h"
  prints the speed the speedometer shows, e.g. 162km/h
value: 10km/h
